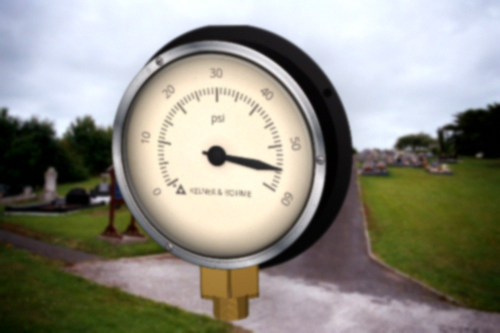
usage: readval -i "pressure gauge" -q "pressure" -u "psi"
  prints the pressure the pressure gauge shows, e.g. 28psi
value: 55psi
